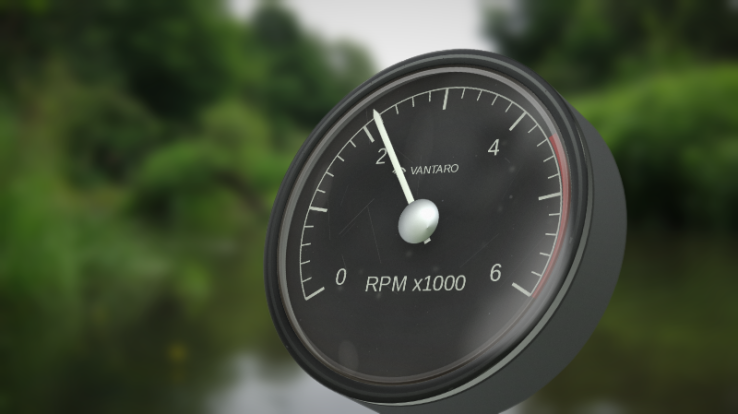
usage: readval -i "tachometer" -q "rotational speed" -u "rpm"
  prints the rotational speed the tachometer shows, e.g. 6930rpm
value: 2200rpm
